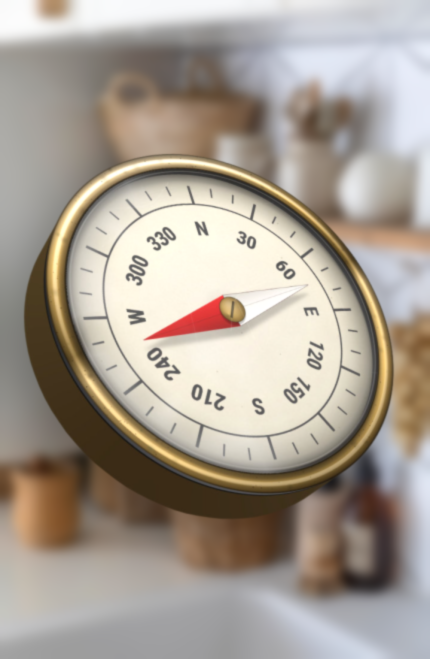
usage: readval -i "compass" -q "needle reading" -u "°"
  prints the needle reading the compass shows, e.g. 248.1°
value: 255°
